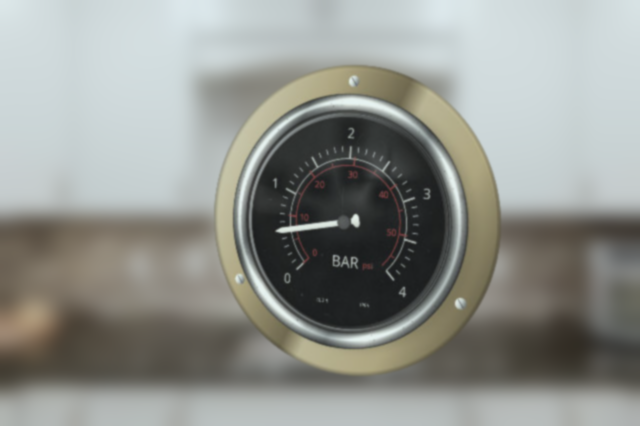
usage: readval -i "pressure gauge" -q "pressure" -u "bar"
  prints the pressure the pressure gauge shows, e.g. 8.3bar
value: 0.5bar
